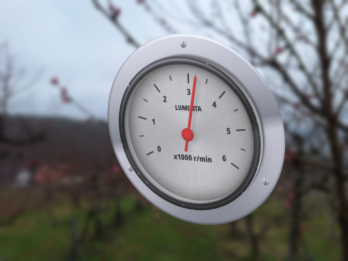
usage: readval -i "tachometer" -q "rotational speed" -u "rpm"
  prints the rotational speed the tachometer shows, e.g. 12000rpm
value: 3250rpm
